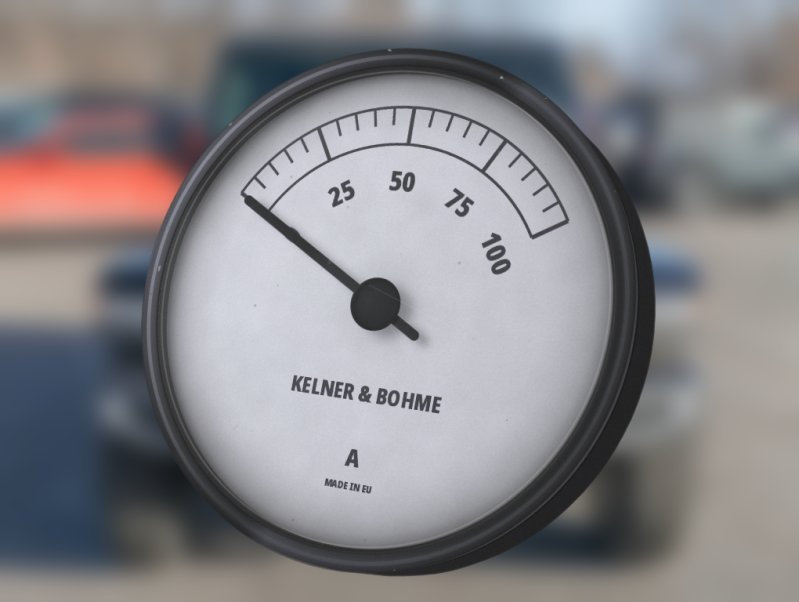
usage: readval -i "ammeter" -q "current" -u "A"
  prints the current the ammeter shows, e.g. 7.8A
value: 0A
